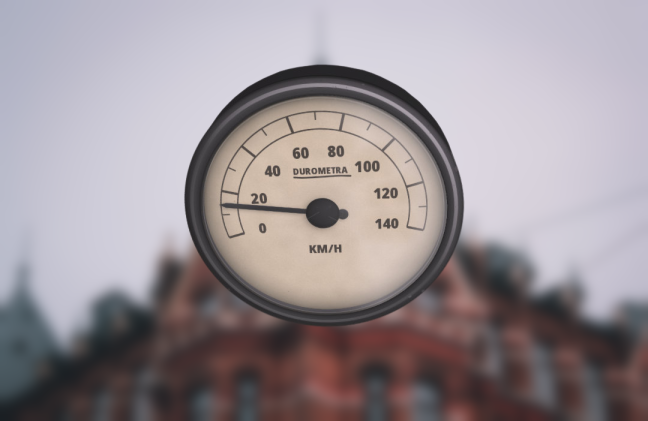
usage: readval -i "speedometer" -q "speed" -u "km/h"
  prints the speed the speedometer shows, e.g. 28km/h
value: 15km/h
